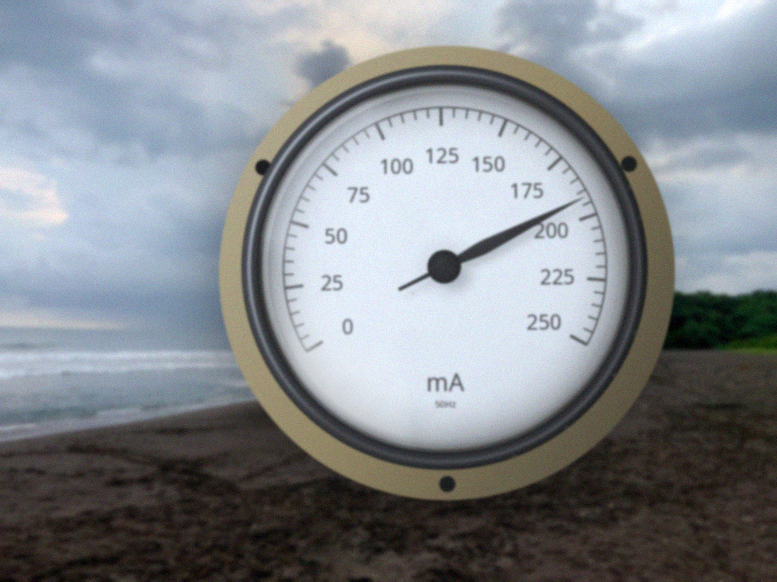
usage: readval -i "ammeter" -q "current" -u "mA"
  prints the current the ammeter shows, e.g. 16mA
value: 192.5mA
